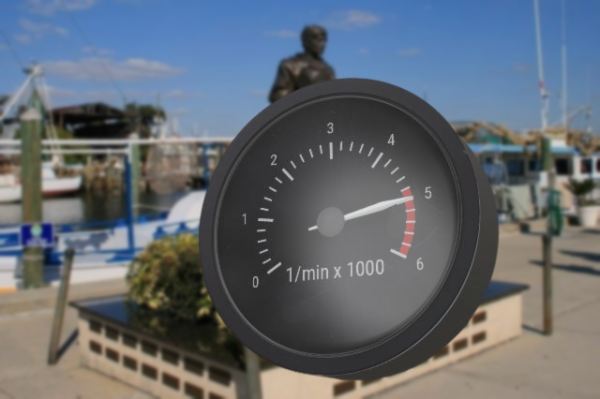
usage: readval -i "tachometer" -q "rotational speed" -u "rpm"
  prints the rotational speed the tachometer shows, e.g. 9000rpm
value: 5000rpm
